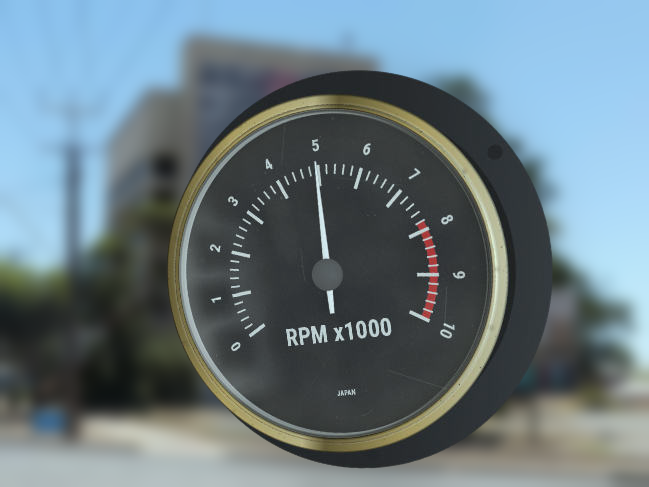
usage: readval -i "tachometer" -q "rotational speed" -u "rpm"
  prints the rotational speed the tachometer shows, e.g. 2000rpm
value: 5000rpm
